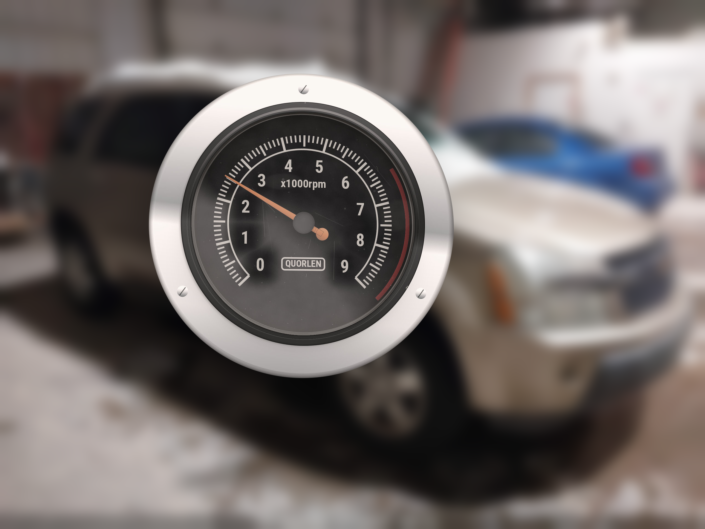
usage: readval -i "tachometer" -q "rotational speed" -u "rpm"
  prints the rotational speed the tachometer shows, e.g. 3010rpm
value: 2500rpm
